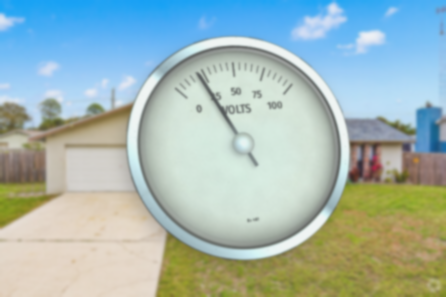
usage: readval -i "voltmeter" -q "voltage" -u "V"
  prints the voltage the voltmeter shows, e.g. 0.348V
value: 20V
